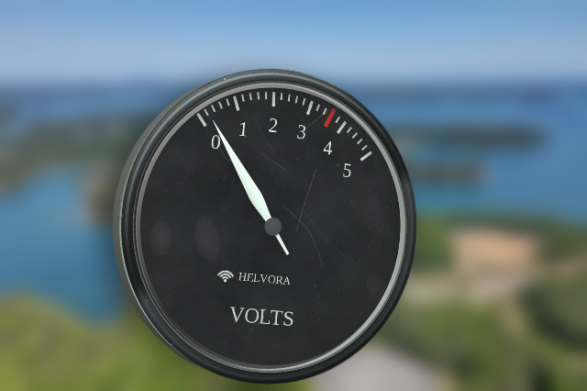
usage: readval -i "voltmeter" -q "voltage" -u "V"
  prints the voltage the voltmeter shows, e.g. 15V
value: 0.2V
